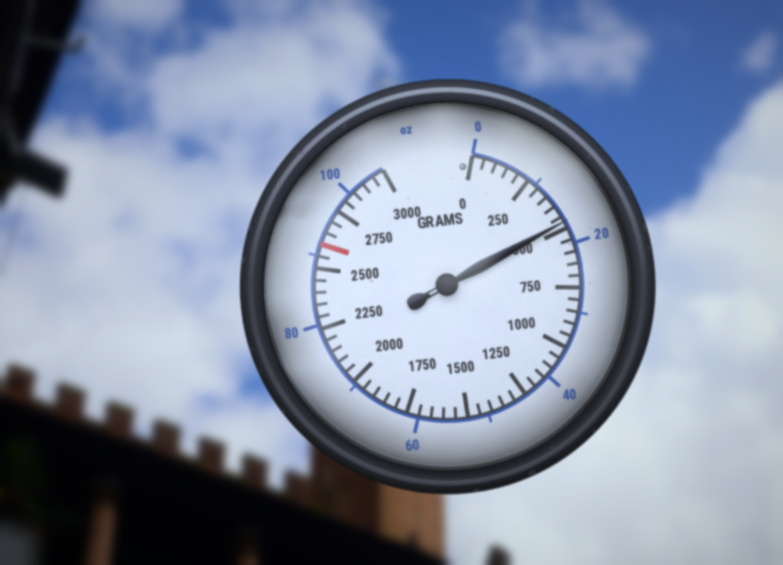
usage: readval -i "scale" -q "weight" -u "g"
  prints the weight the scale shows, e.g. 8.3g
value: 475g
